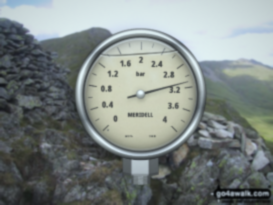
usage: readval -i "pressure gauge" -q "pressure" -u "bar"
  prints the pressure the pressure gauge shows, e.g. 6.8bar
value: 3.1bar
